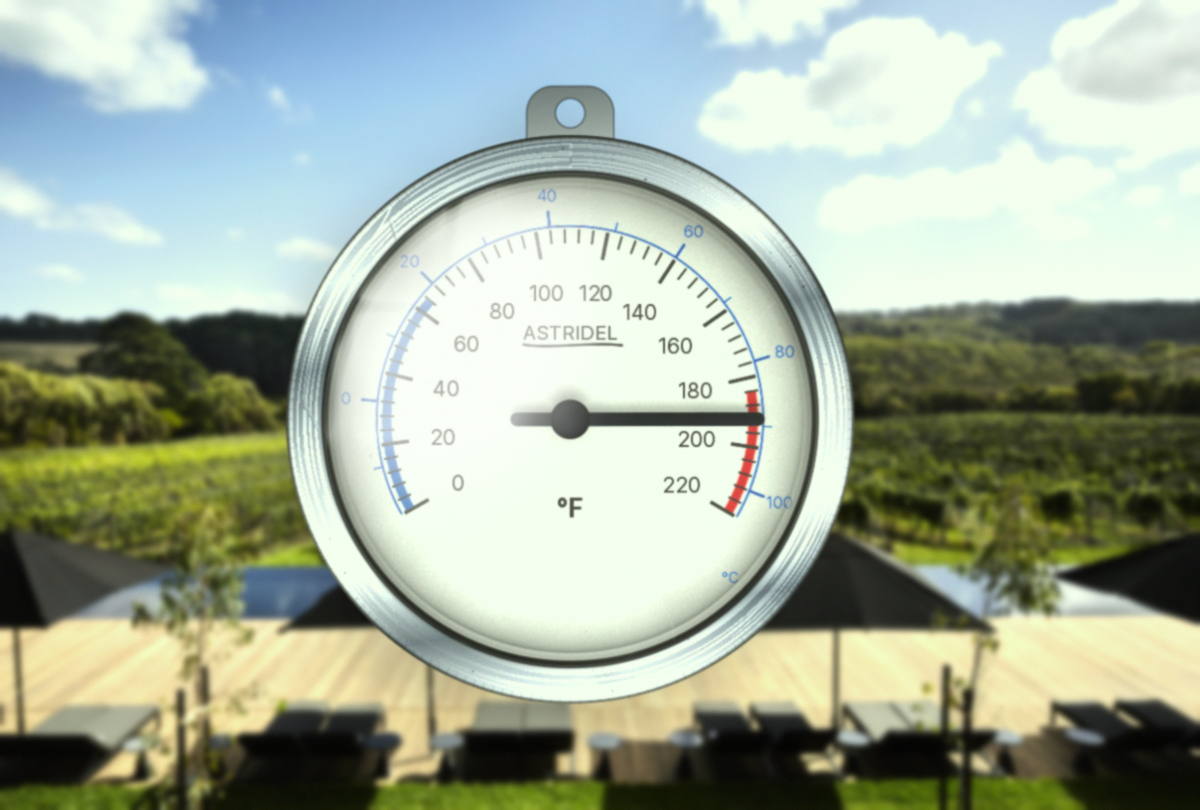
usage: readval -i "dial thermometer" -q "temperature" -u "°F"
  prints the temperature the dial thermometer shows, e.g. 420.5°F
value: 192°F
